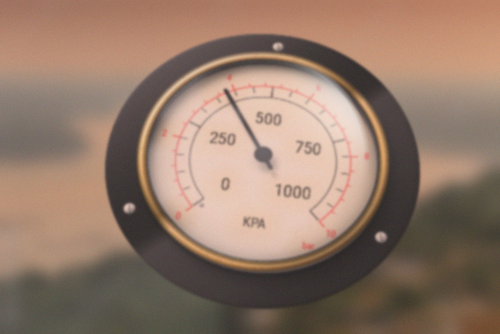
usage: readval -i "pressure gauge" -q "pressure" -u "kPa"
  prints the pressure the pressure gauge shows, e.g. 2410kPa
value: 375kPa
